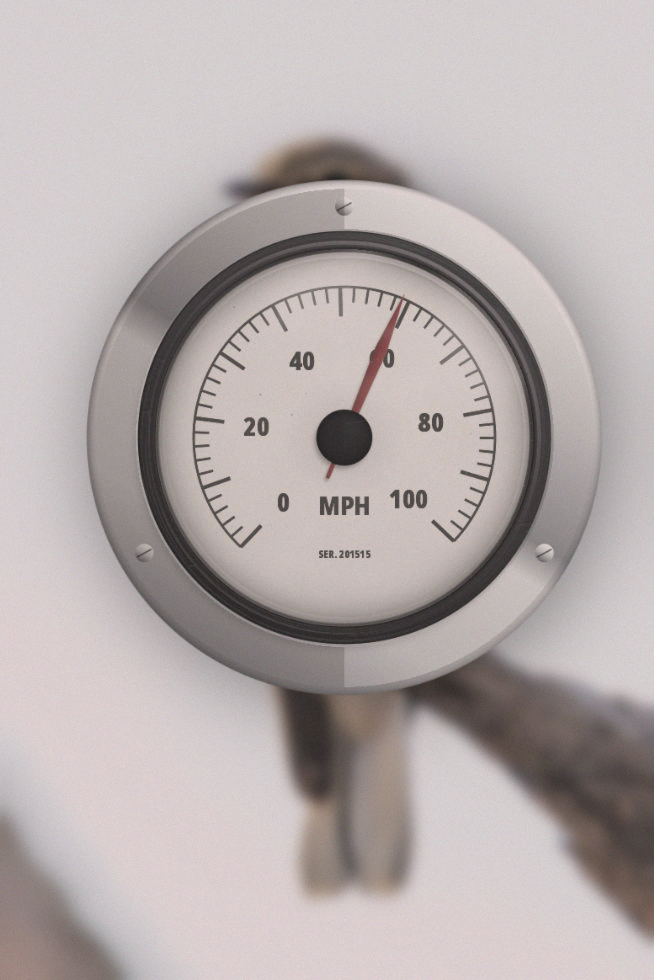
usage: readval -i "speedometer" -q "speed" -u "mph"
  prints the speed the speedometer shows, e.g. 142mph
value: 59mph
